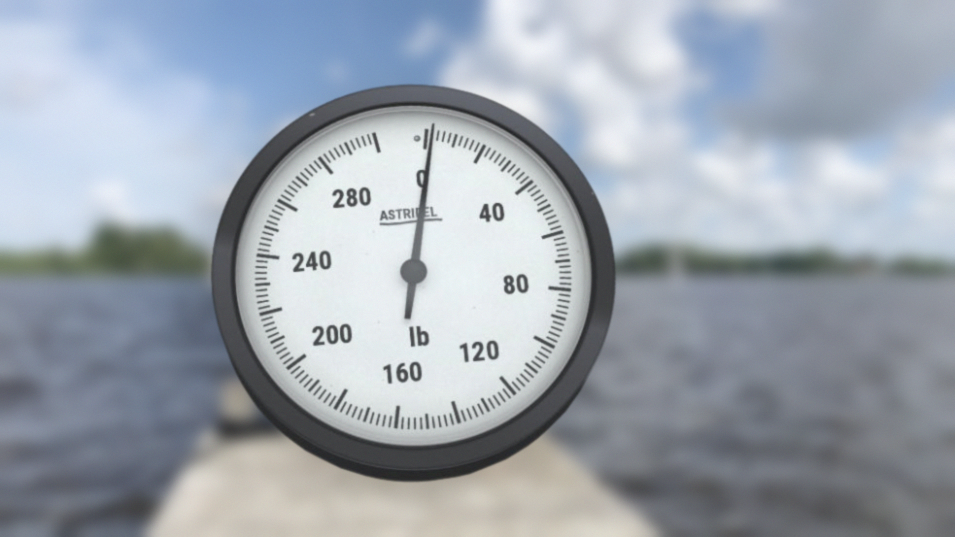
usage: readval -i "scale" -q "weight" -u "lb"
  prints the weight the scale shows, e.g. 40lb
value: 2lb
